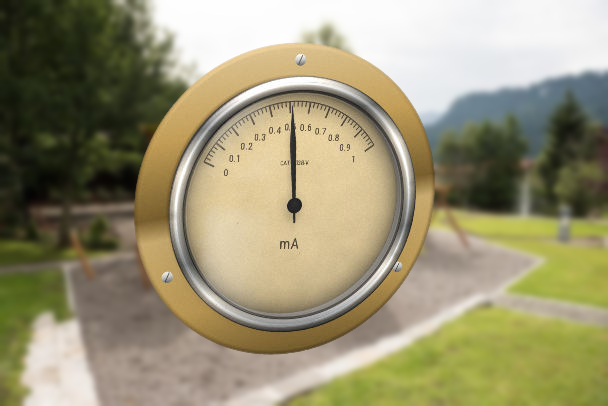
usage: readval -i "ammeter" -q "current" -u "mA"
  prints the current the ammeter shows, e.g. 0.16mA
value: 0.5mA
